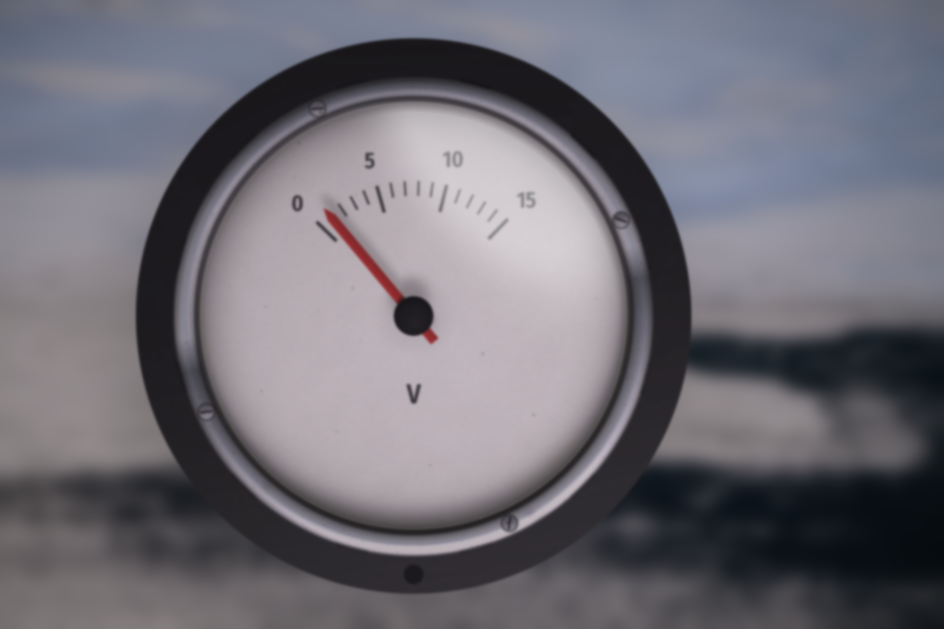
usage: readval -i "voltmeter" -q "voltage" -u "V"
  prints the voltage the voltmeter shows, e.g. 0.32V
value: 1V
